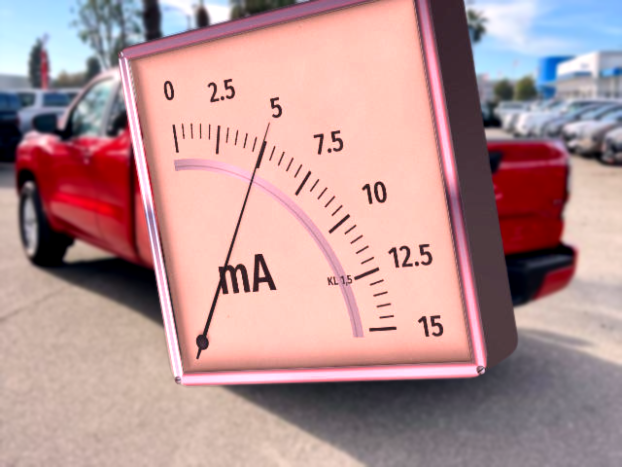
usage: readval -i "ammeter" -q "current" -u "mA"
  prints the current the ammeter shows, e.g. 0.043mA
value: 5mA
